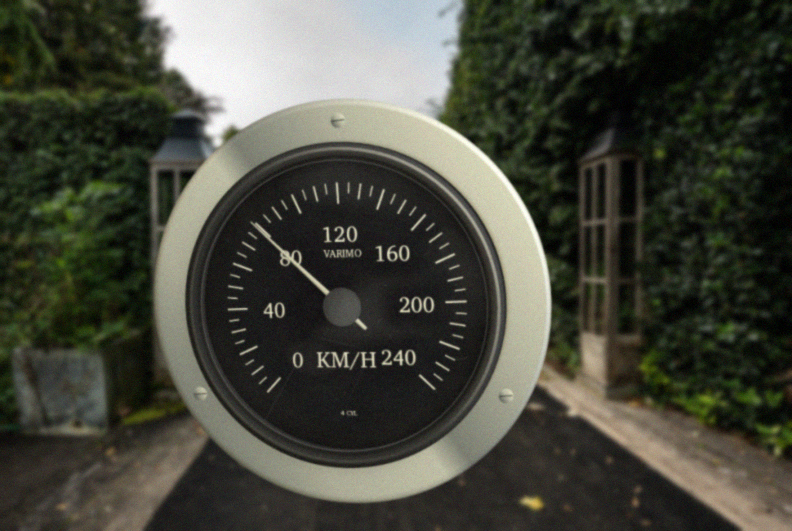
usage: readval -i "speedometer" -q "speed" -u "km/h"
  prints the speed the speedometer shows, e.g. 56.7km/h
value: 80km/h
